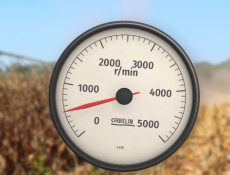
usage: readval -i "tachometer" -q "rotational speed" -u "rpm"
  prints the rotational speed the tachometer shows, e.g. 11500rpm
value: 500rpm
